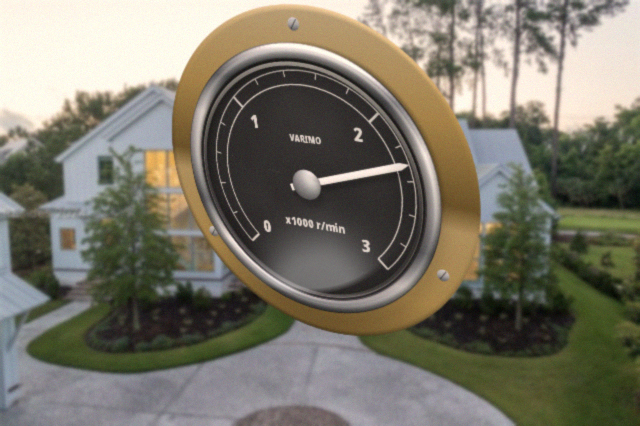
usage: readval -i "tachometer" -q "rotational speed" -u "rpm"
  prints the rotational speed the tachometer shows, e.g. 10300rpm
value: 2300rpm
